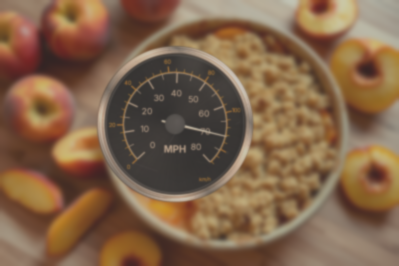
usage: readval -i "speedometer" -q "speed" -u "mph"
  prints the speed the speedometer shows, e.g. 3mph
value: 70mph
